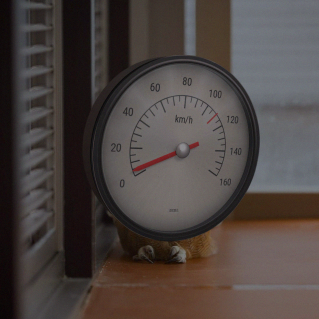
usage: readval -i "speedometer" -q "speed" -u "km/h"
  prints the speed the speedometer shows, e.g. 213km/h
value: 5km/h
